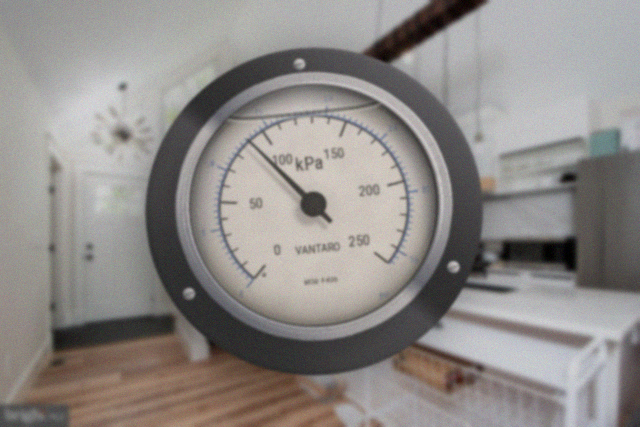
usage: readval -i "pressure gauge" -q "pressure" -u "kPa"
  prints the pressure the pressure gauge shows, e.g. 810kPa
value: 90kPa
